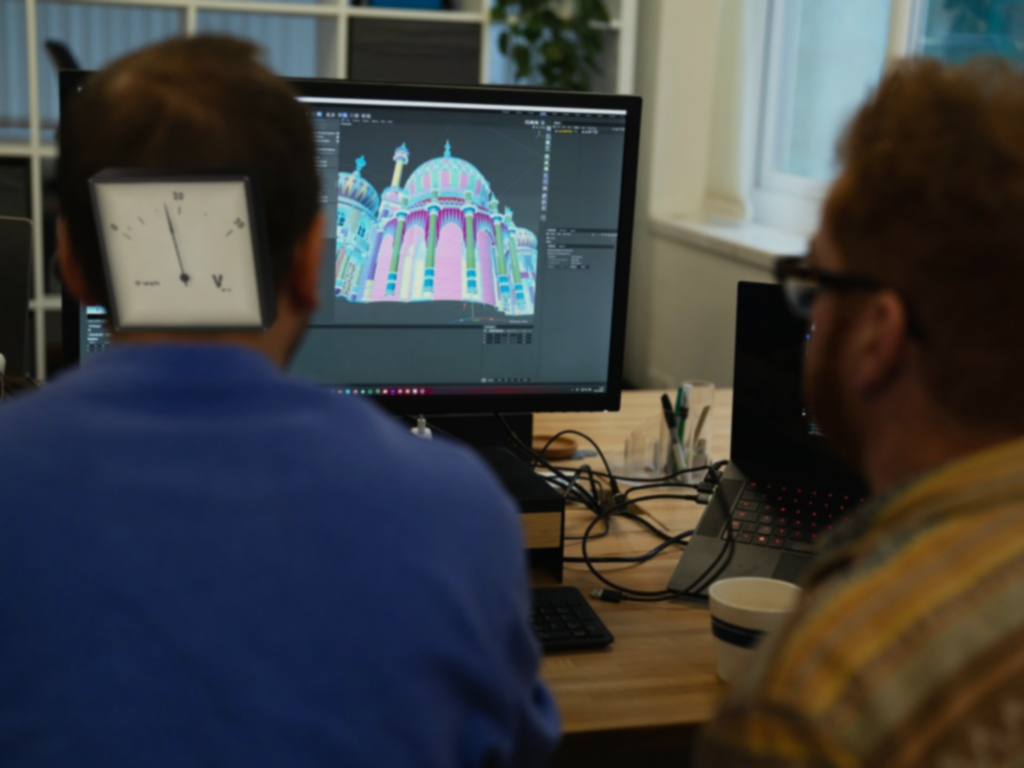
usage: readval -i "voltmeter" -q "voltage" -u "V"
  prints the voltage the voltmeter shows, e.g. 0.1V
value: 17.5V
